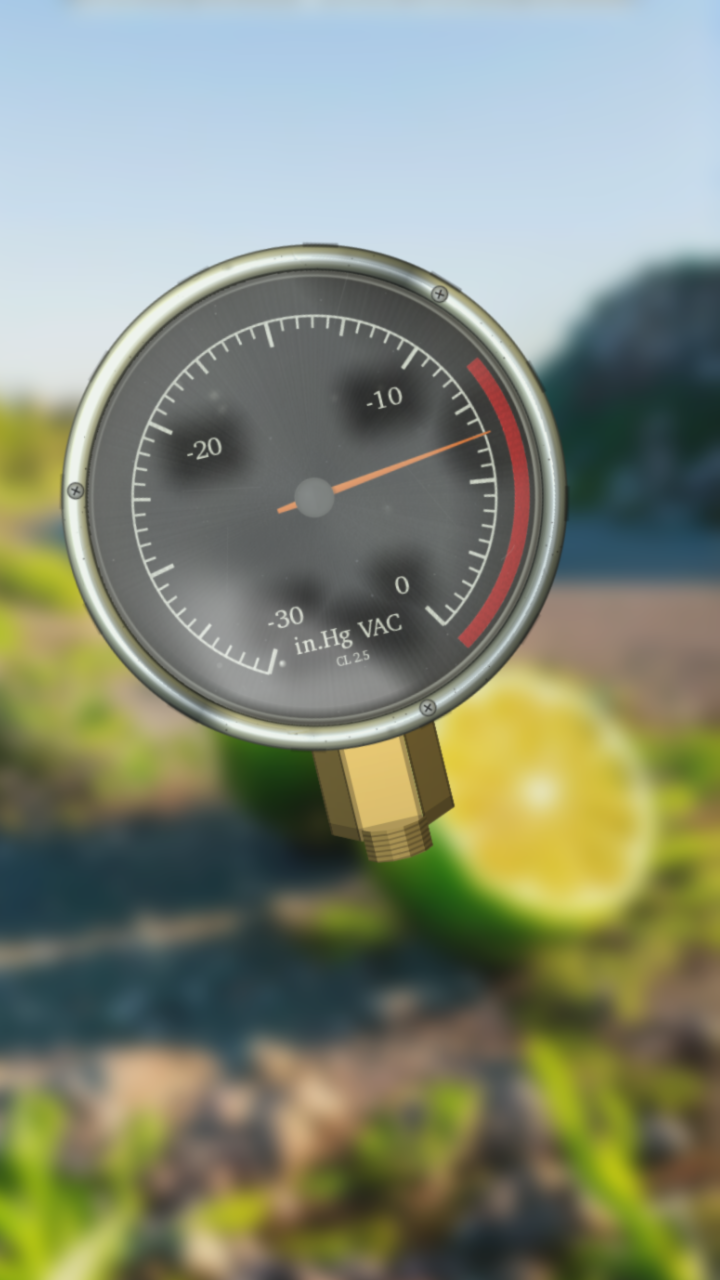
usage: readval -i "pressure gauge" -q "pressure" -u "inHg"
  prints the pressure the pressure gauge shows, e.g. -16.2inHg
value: -6.5inHg
